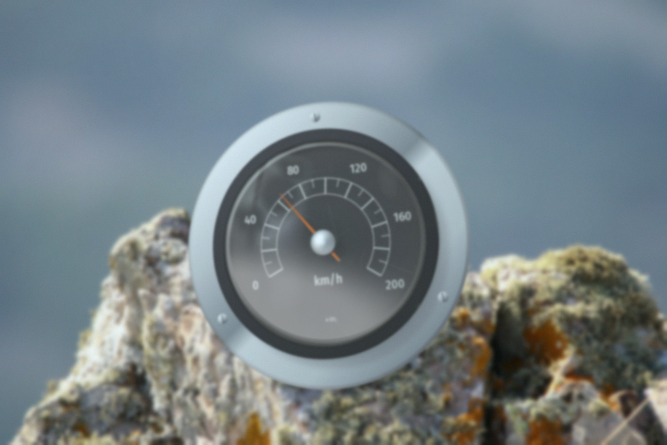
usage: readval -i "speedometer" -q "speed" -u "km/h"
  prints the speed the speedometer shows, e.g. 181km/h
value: 65km/h
